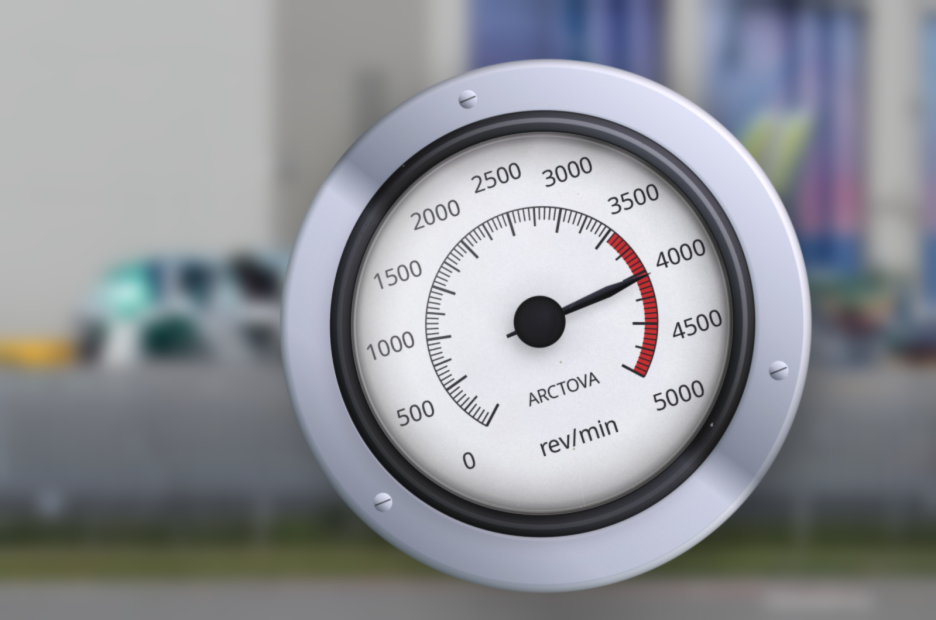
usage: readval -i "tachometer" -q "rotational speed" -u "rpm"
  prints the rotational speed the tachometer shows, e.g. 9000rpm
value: 4050rpm
